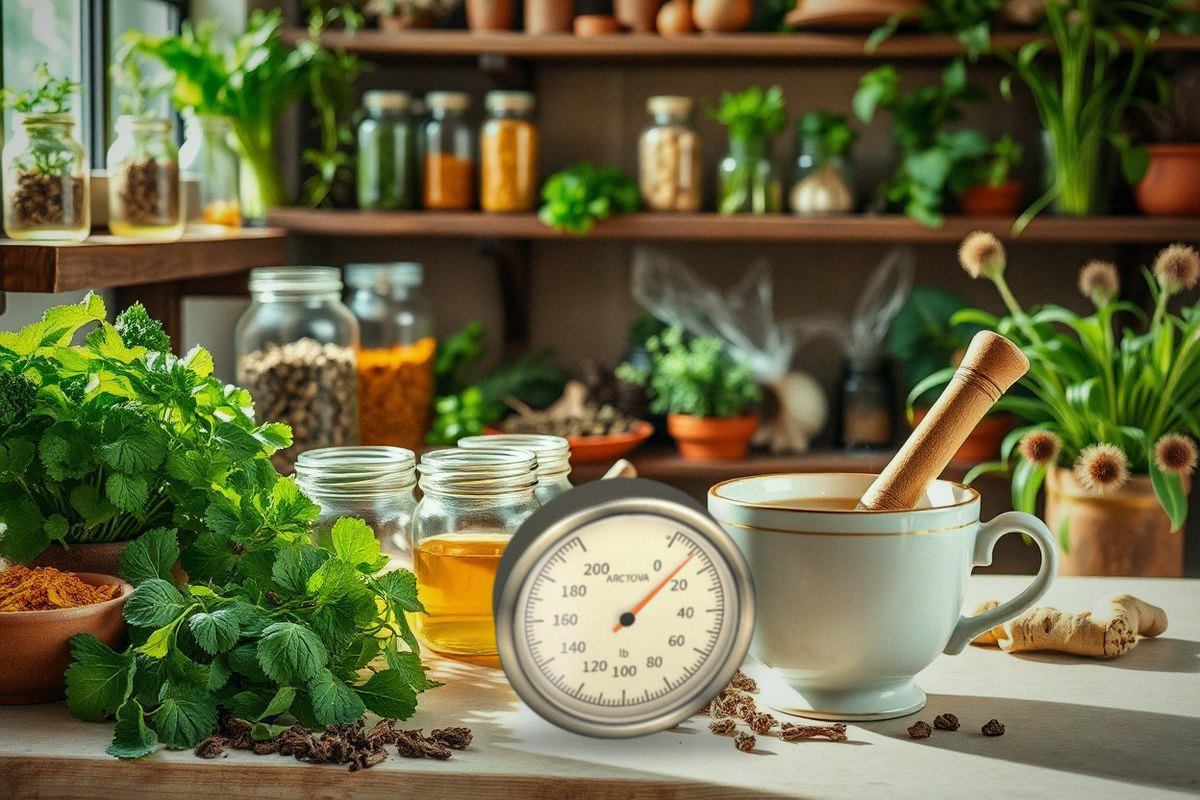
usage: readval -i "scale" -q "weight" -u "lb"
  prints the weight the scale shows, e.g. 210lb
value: 10lb
